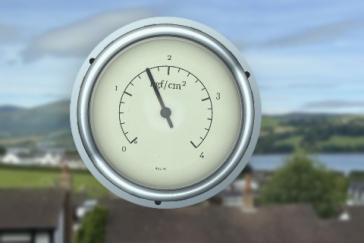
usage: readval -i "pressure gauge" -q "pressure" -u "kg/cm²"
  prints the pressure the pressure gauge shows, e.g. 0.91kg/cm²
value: 1.6kg/cm²
